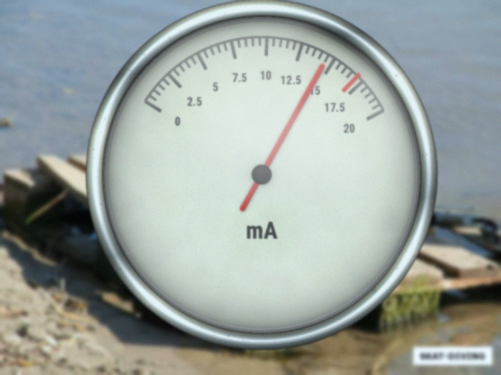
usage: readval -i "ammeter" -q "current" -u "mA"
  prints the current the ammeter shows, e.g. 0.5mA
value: 14.5mA
